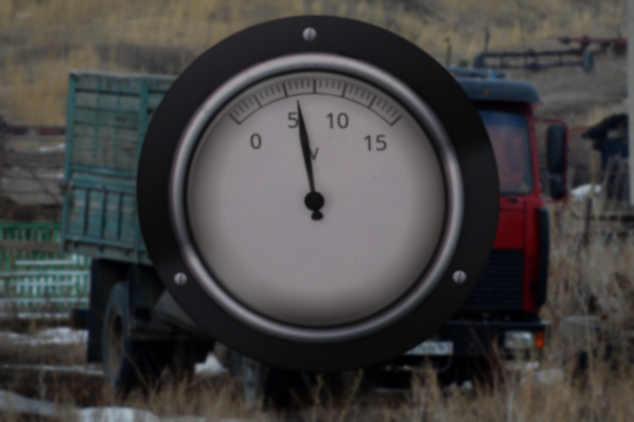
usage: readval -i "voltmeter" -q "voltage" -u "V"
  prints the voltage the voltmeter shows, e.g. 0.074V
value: 6V
